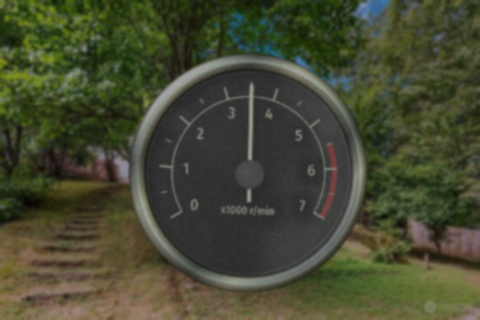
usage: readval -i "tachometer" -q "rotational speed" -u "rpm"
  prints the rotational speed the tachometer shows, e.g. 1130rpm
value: 3500rpm
